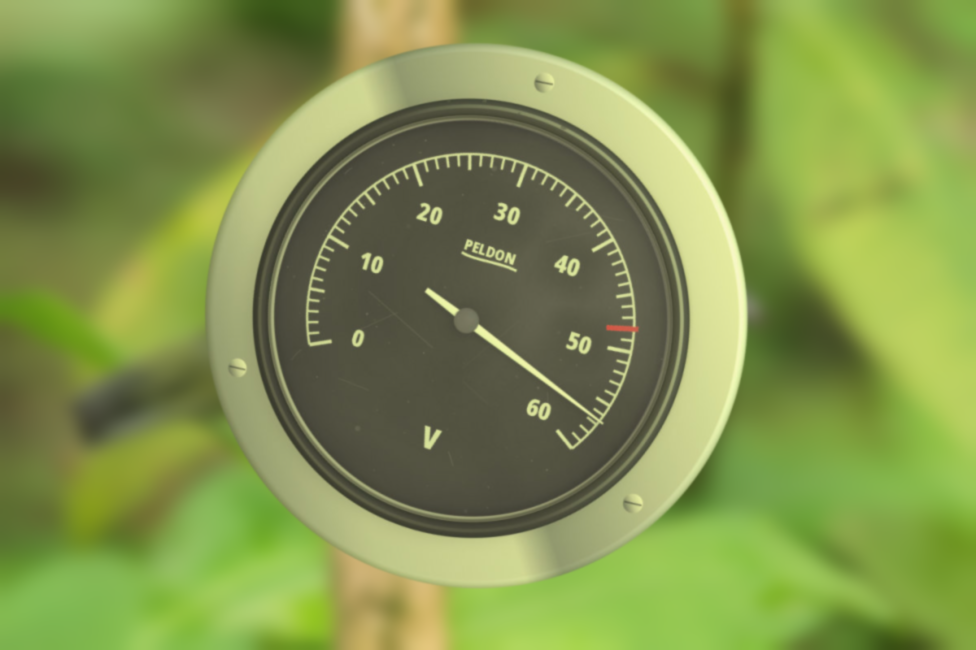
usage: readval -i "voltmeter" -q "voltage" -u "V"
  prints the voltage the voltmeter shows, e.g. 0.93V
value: 56.5V
